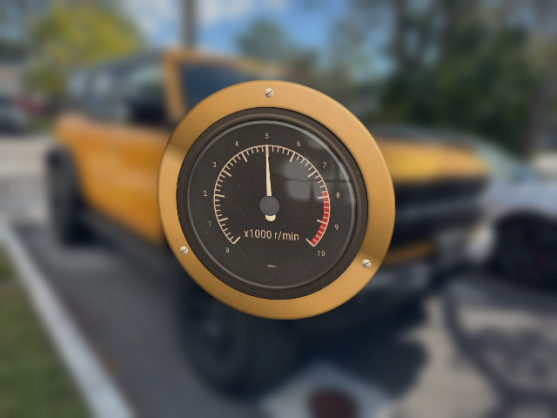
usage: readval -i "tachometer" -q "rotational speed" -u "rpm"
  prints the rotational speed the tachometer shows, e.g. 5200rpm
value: 5000rpm
